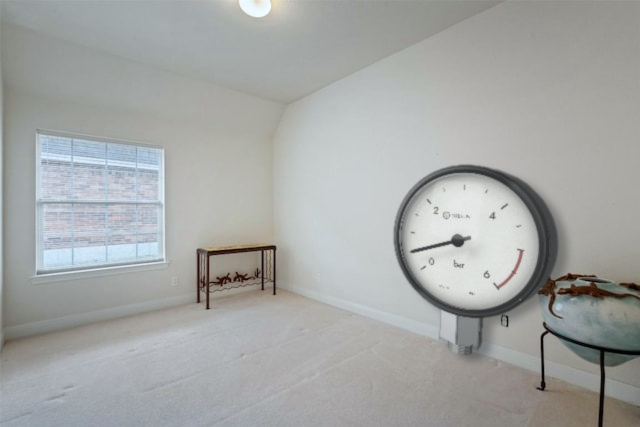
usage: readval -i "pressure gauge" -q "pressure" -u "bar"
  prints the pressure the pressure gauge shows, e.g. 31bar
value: 0.5bar
